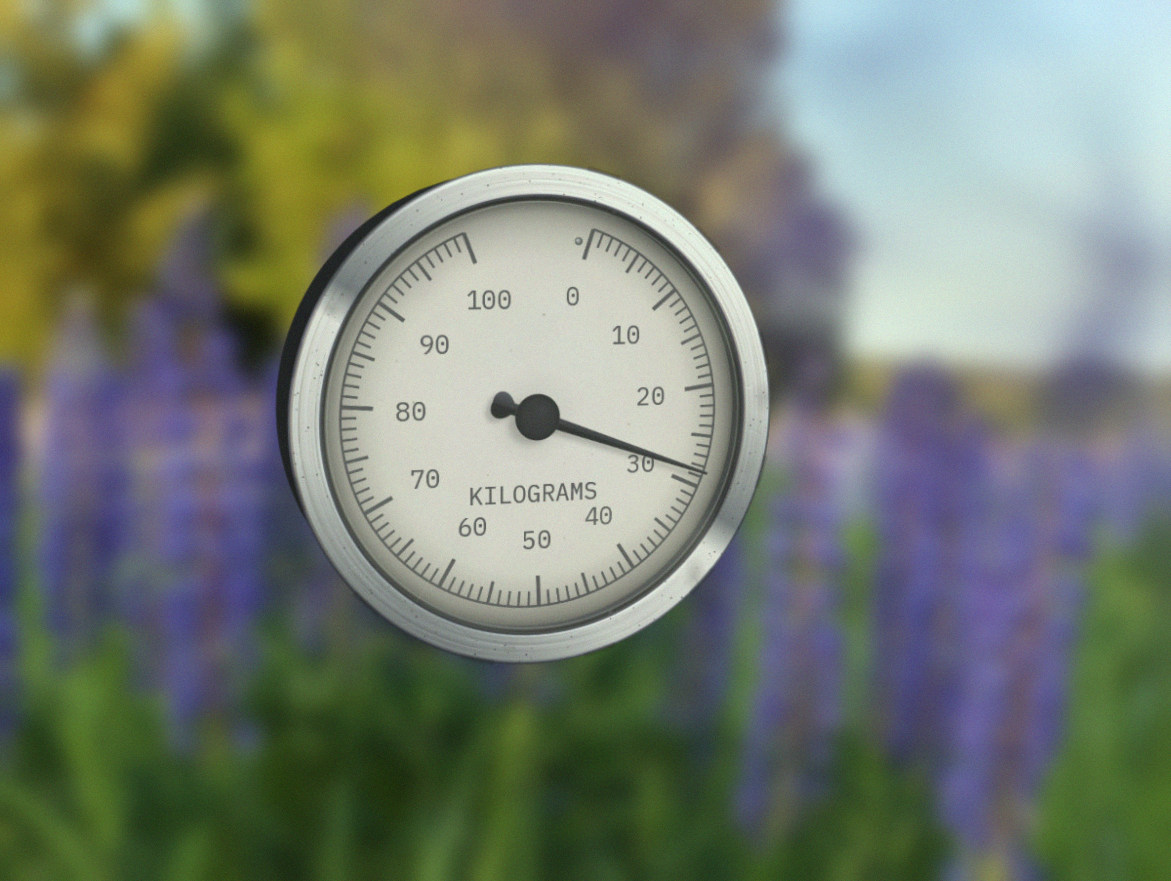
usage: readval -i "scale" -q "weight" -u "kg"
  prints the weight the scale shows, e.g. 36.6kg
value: 28.5kg
